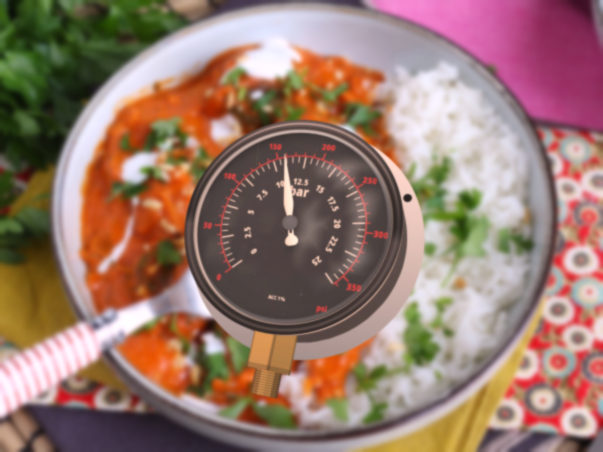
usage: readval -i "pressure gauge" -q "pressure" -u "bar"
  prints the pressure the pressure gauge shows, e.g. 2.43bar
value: 11bar
